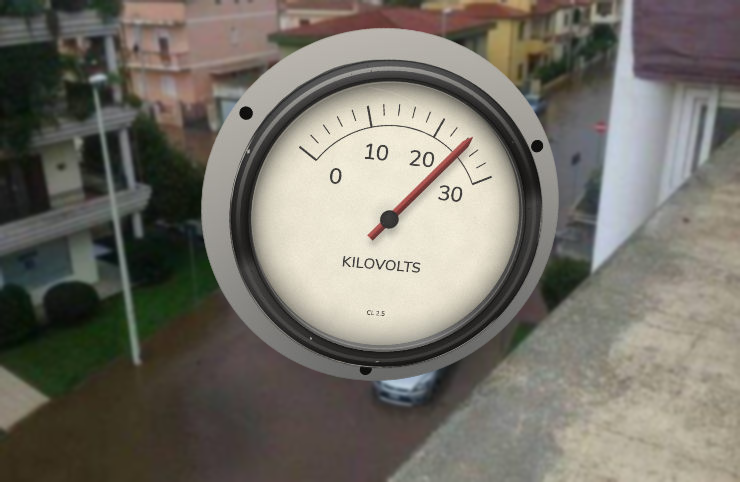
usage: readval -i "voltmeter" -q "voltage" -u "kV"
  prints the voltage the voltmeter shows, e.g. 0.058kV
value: 24kV
